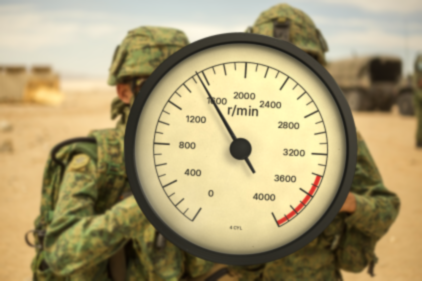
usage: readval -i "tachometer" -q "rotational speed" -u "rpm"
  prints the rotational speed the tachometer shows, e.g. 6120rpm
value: 1550rpm
